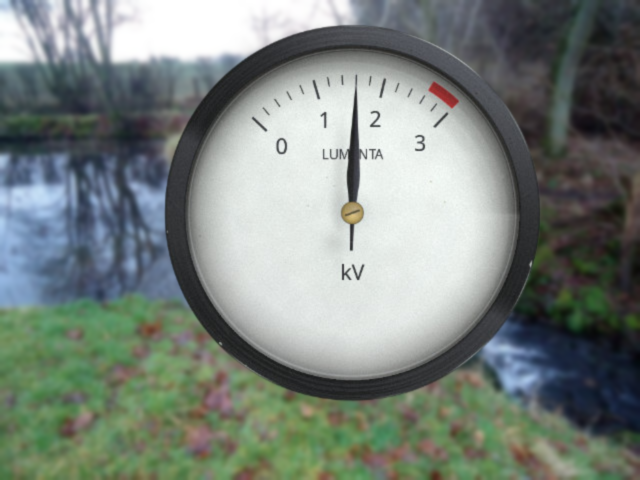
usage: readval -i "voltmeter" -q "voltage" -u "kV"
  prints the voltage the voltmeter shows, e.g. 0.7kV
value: 1.6kV
